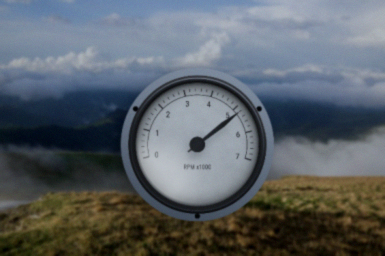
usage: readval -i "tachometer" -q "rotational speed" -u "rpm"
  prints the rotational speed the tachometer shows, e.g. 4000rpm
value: 5200rpm
